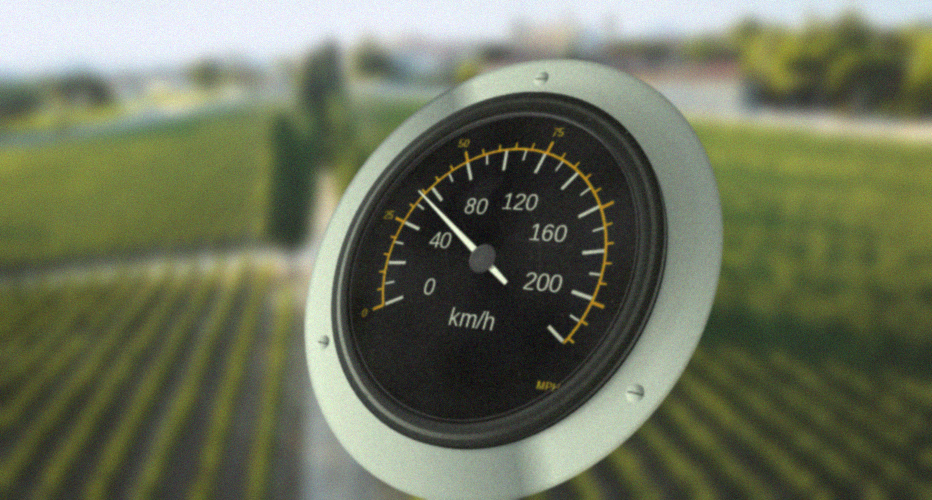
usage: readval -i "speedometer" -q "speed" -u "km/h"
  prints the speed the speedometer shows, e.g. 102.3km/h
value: 55km/h
